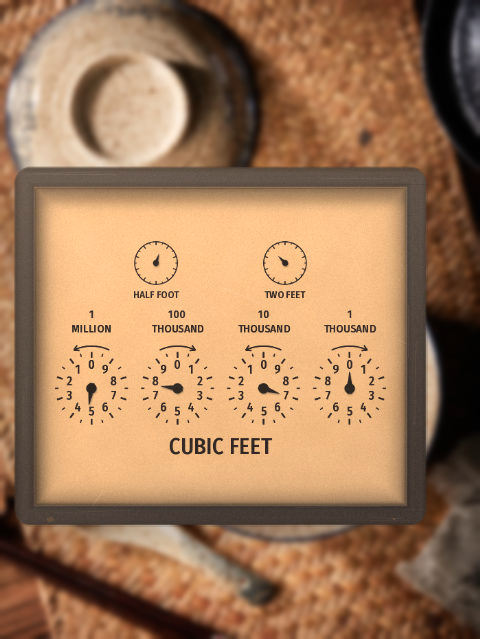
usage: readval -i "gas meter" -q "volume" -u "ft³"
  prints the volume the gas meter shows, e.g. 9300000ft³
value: 477000ft³
